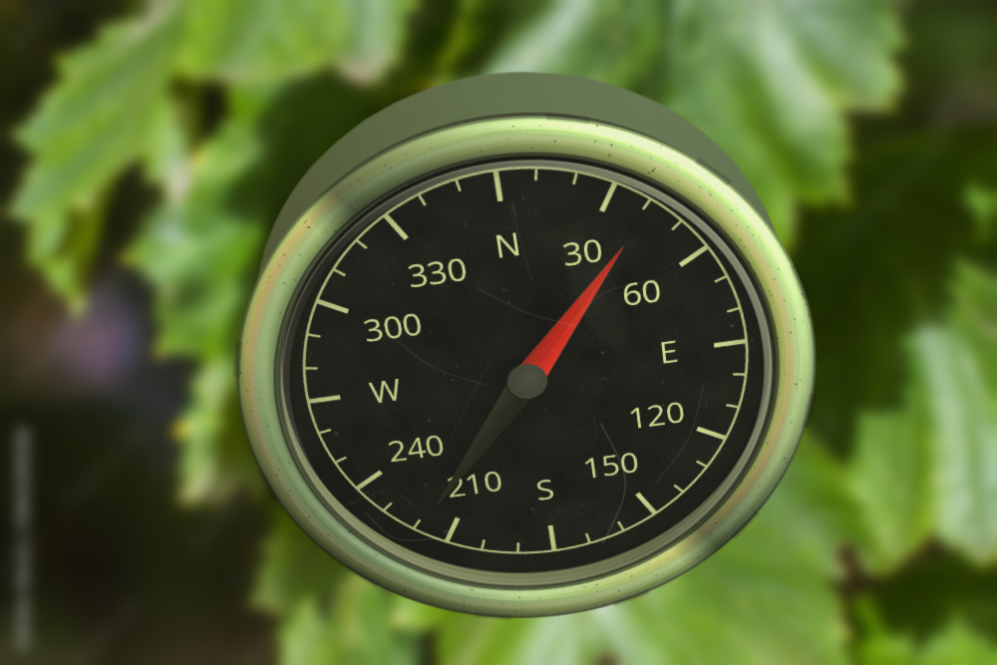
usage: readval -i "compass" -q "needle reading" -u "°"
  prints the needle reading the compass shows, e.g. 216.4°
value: 40°
